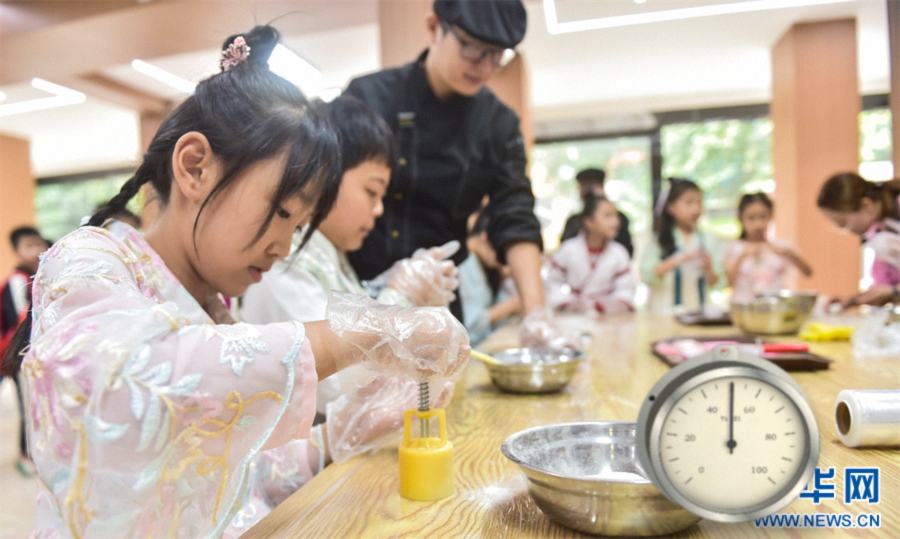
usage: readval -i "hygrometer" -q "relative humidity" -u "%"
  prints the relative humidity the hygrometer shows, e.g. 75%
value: 50%
